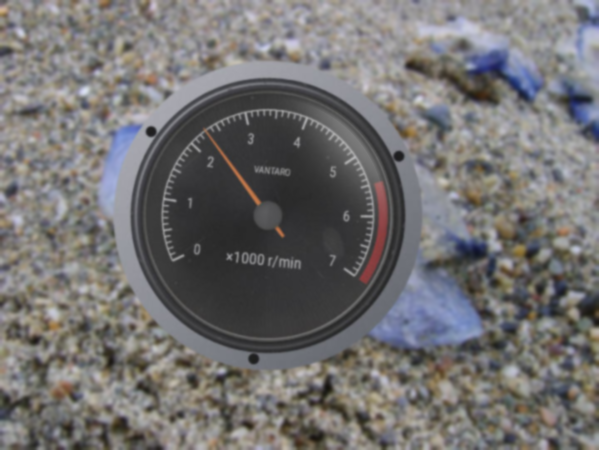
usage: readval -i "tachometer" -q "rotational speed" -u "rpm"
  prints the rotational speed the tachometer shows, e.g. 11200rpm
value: 2300rpm
